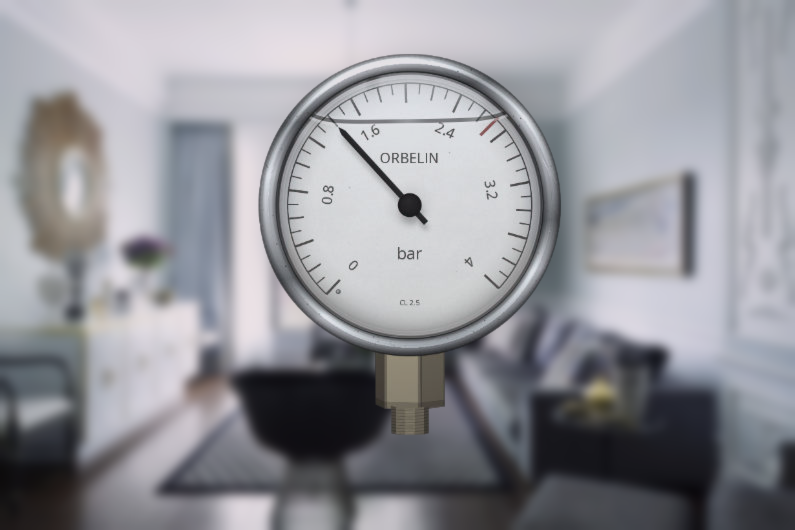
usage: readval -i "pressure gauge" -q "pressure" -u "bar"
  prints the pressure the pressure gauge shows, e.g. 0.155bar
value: 1.4bar
